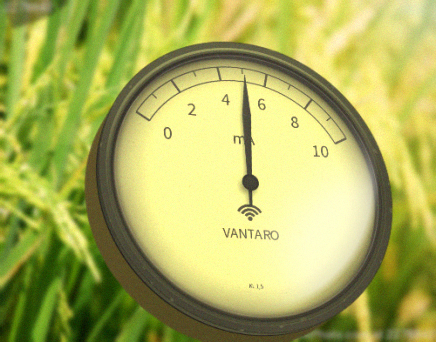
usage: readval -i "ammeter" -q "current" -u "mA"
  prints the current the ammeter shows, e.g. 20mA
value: 5mA
